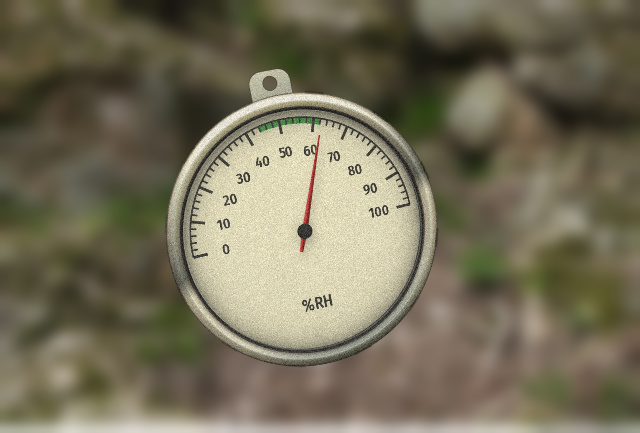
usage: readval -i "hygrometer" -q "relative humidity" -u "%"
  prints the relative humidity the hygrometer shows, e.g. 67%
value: 62%
